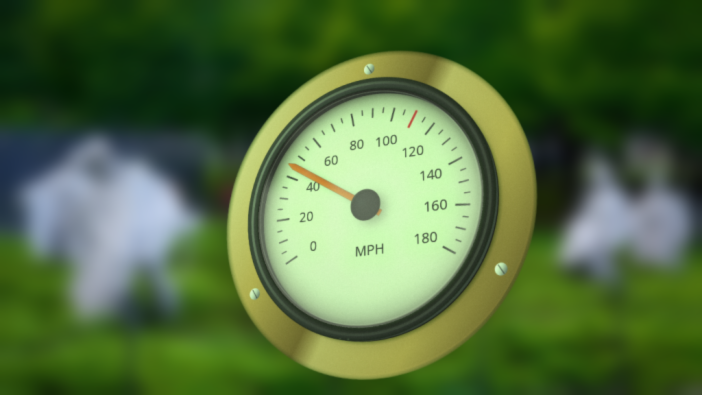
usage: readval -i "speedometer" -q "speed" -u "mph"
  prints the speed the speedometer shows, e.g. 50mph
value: 45mph
